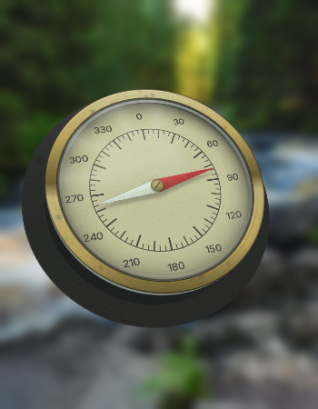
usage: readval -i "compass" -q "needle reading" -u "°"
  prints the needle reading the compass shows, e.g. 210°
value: 80°
